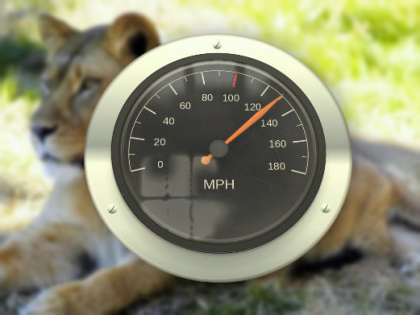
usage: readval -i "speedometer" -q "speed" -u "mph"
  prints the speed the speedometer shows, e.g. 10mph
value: 130mph
